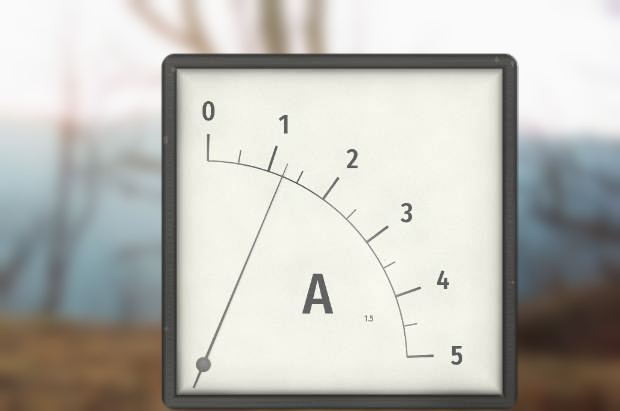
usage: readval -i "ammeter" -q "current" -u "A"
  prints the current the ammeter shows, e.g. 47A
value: 1.25A
